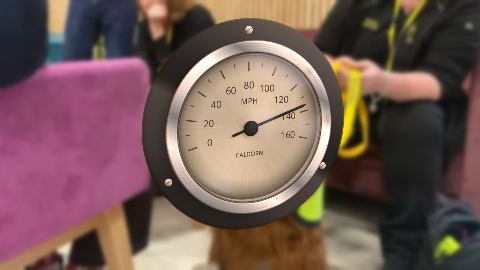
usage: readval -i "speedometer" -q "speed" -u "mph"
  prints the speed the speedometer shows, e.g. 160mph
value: 135mph
